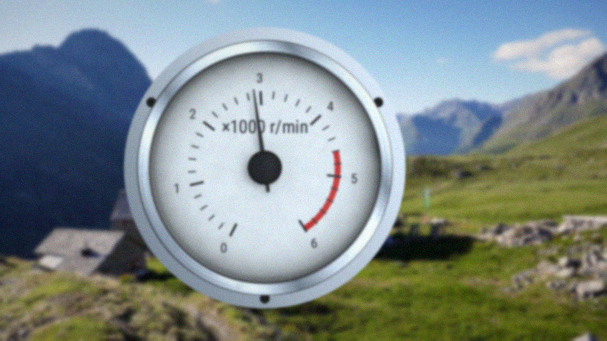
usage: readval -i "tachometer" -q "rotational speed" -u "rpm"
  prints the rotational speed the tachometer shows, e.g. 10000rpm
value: 2900rpm
